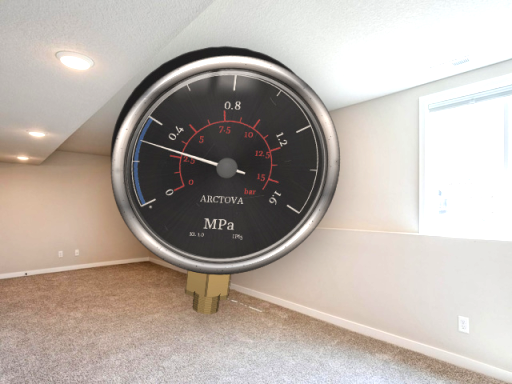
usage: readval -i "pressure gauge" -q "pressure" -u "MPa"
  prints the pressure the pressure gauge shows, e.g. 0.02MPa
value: 0.3MPa
